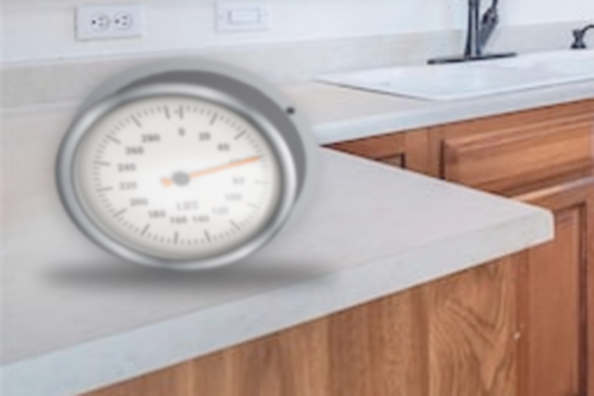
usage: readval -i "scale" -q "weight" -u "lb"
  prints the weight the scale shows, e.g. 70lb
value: 60lb
